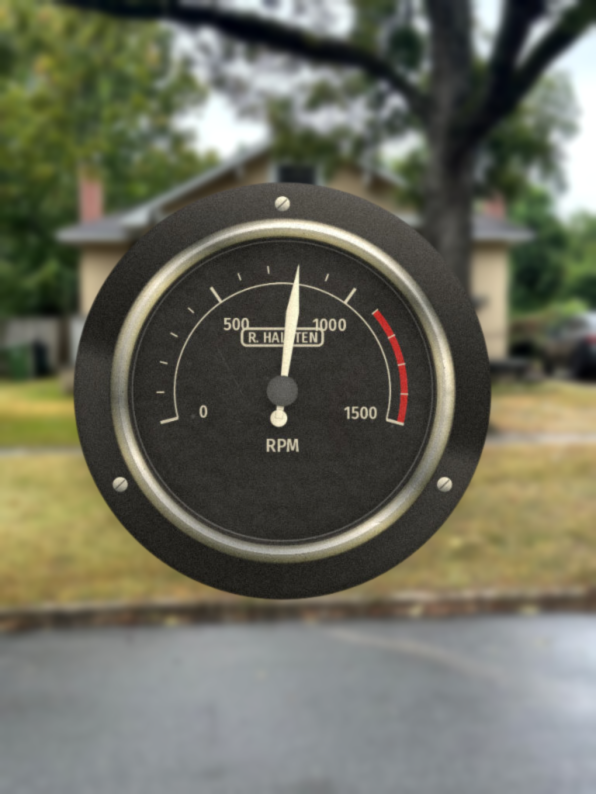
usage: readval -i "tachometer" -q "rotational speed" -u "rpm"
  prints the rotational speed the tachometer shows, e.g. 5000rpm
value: 800rpm
